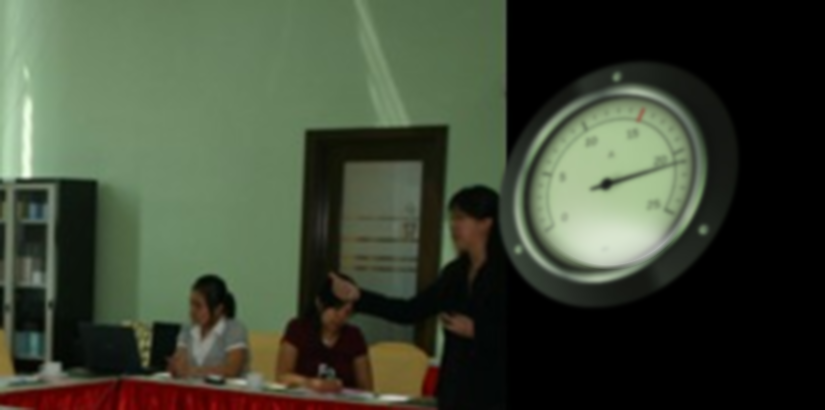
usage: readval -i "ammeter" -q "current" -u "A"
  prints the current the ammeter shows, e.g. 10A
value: 21A
